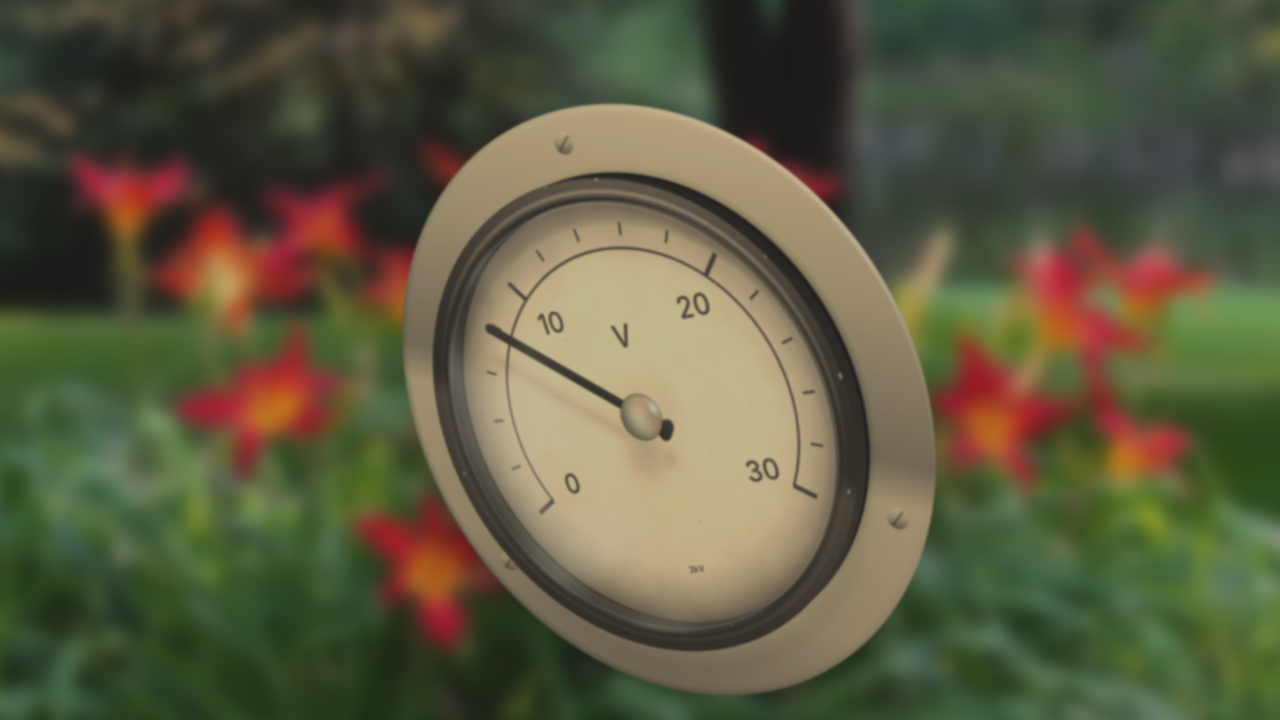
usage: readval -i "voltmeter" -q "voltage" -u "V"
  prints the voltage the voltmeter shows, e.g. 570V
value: 8V
